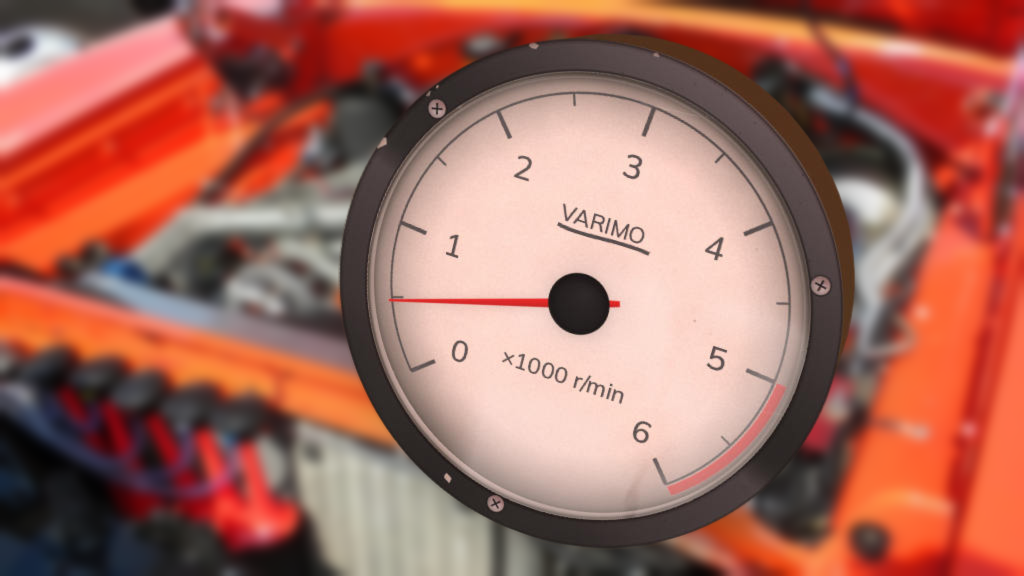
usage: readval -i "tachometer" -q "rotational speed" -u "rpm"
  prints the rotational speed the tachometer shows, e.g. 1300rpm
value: 500rpm
